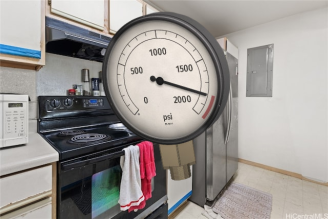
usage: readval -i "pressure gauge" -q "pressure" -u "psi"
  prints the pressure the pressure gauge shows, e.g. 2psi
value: 1800psi
